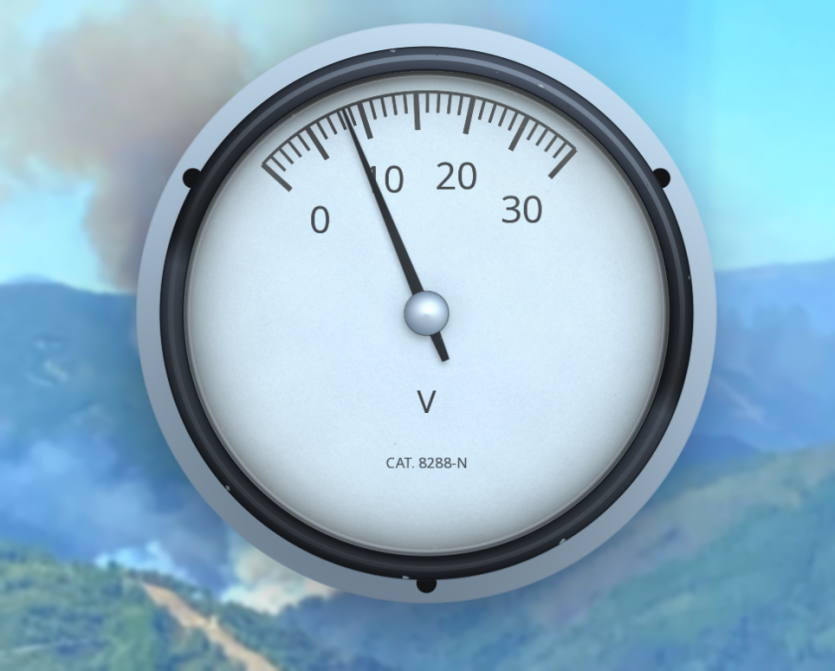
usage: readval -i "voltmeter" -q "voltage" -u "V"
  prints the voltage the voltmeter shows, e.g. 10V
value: 8.5V
